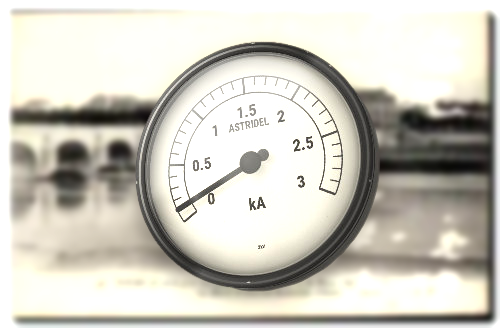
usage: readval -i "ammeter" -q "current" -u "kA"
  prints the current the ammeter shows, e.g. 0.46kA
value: 0.1kA
